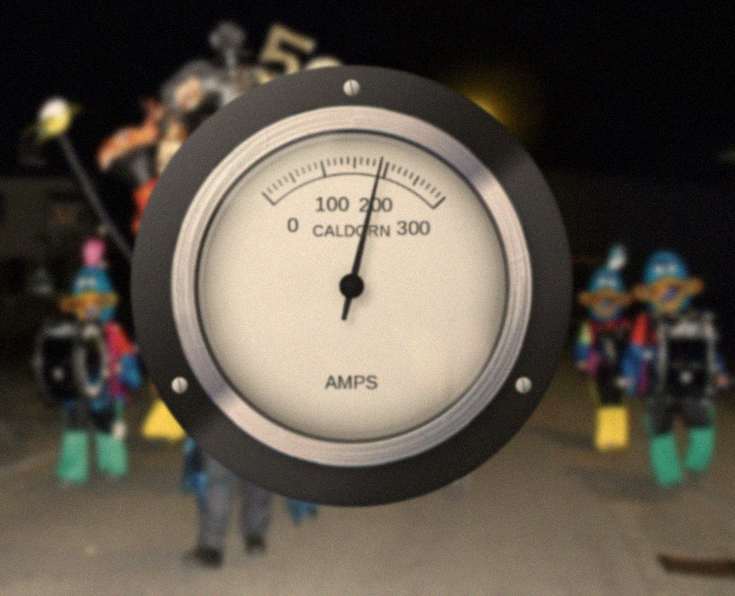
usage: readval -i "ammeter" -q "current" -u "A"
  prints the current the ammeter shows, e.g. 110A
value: 190A
